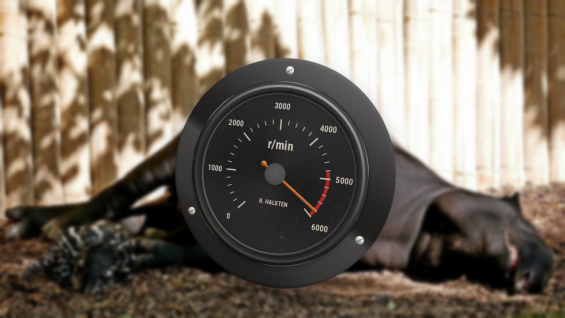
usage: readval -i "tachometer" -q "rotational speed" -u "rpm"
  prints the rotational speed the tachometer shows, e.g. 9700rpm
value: 5800rpm
